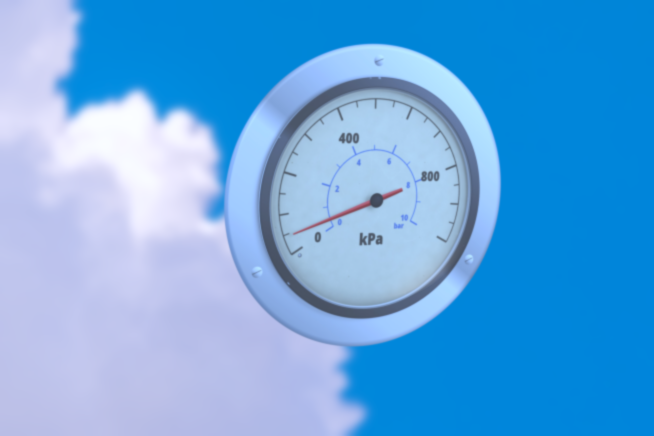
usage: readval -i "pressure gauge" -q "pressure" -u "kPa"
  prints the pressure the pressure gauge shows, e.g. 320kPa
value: 50kPa
